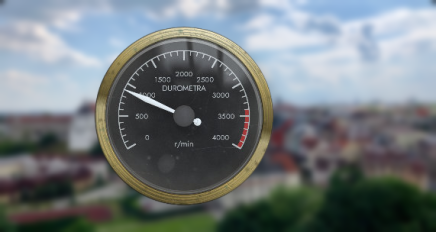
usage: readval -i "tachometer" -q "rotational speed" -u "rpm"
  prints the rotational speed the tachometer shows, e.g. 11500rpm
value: 900rpm
